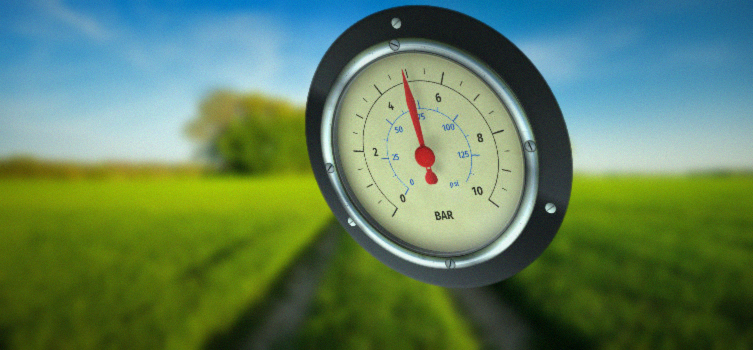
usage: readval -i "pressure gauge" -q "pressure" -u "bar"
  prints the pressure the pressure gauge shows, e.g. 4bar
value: 5bar
